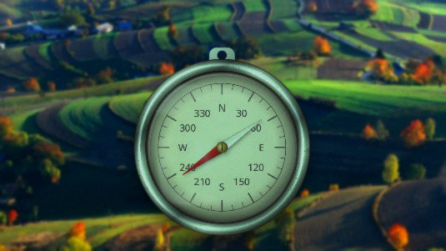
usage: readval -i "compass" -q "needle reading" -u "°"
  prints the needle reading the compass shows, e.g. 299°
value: 235°
